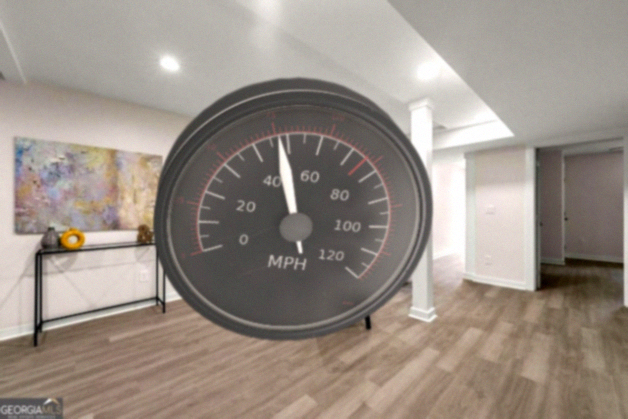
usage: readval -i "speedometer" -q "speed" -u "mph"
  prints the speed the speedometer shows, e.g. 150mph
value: 47.5mph
